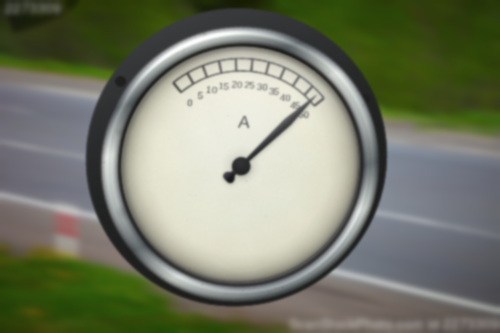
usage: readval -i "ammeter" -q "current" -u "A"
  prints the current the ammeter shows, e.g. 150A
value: 47.5A
